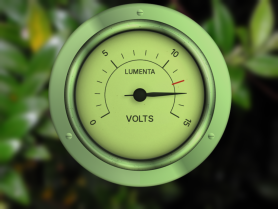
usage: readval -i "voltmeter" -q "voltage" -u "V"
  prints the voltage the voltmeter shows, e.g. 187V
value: 13V
